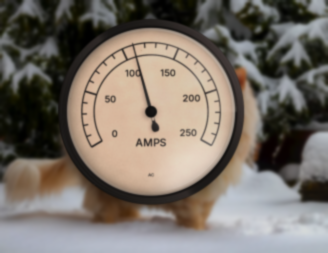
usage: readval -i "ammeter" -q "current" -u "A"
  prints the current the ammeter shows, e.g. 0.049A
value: 110A
